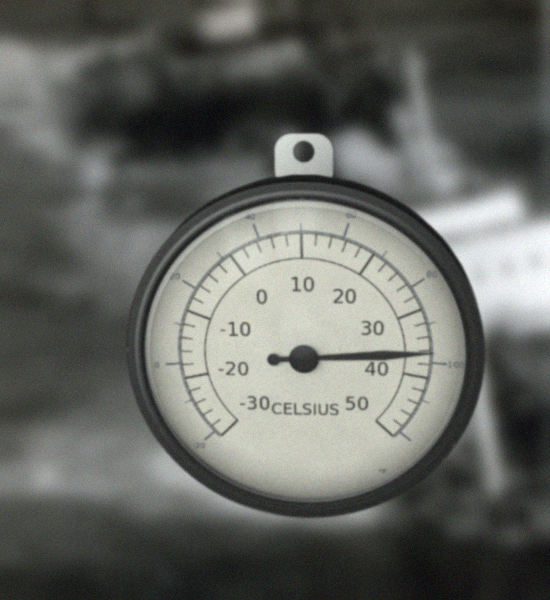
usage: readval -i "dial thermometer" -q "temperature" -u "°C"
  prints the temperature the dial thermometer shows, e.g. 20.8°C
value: 36°C
